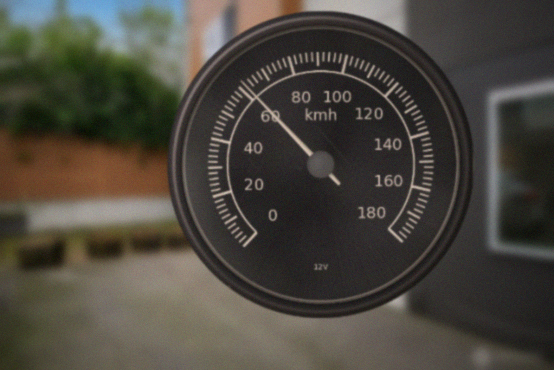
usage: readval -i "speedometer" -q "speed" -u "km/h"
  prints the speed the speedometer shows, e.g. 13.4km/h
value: 62km/h
